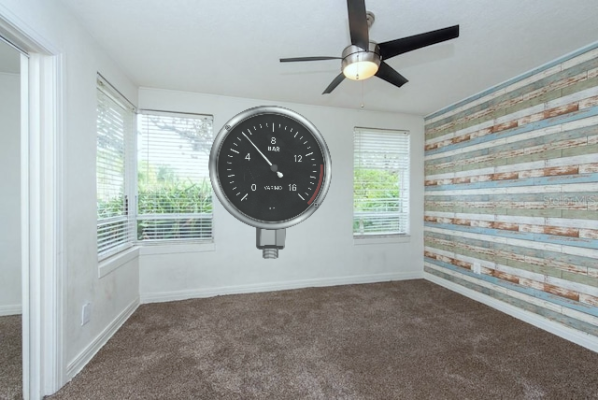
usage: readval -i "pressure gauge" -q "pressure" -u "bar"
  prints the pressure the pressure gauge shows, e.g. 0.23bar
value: 5.5bar
